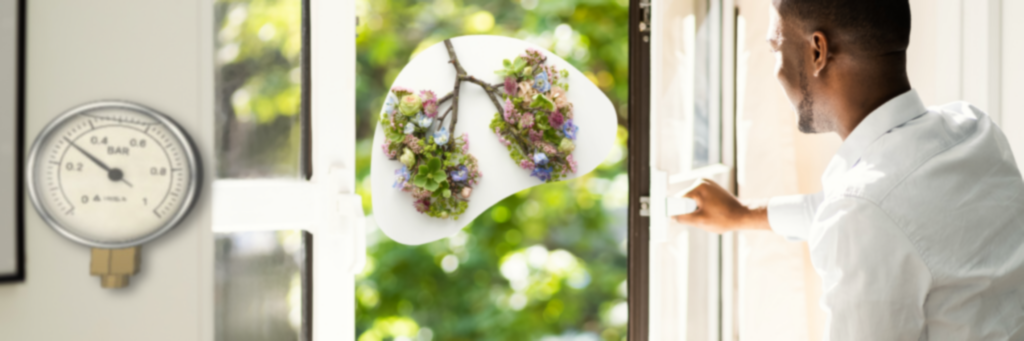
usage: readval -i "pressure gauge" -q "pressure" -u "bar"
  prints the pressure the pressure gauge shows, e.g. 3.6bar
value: 0.3bar
